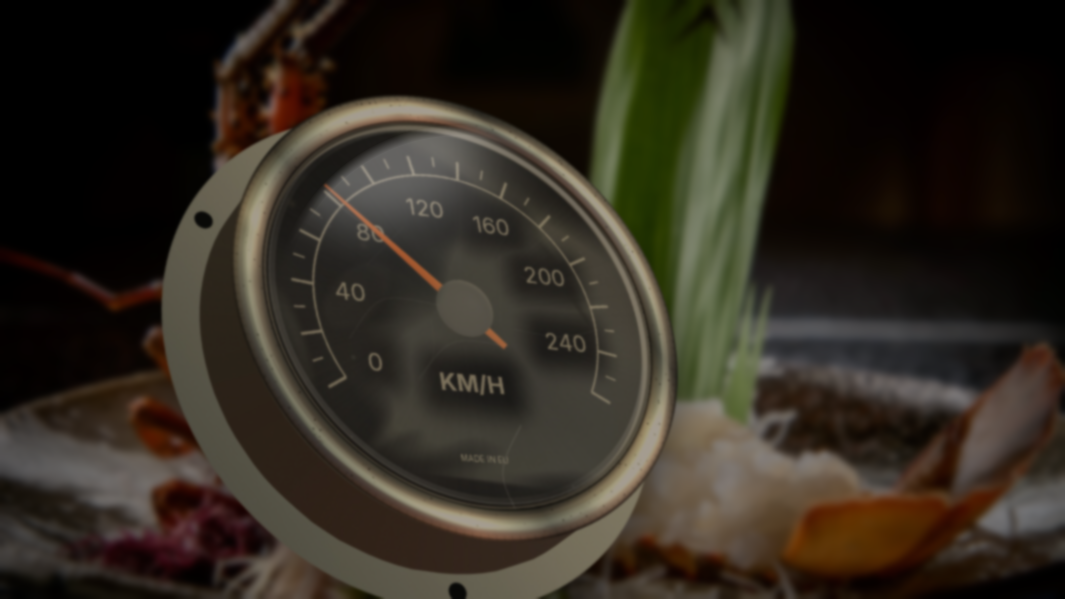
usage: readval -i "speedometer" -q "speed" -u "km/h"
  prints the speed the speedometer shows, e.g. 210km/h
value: 80km/h
